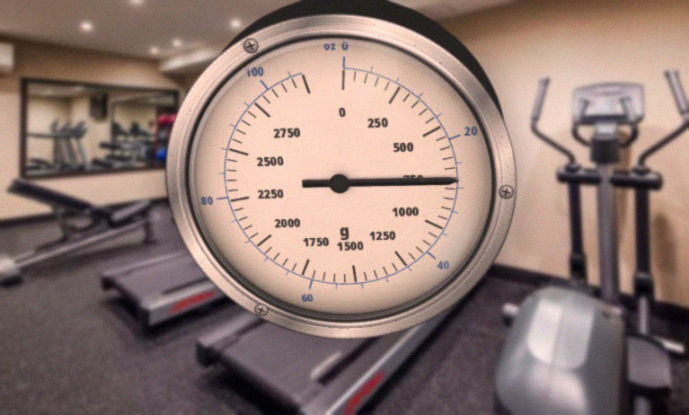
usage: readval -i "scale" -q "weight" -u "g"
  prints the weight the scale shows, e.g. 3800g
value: 750g
